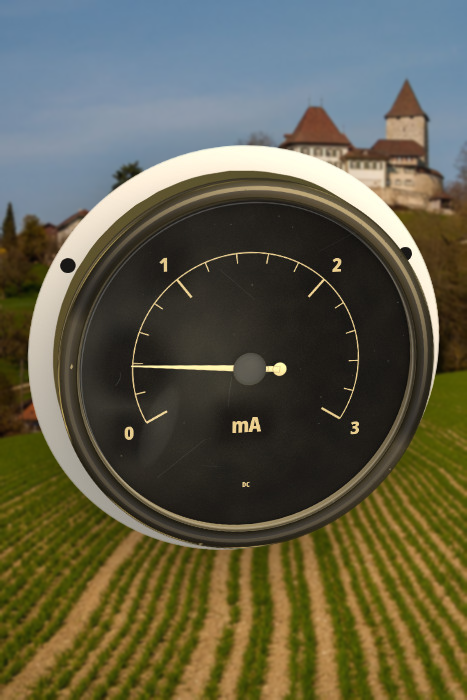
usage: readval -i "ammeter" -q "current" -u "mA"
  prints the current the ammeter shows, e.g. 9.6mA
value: 0.4mA
